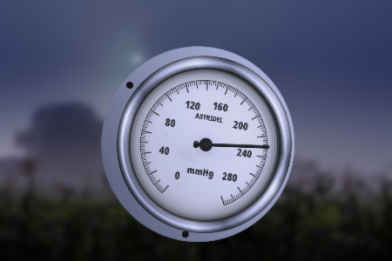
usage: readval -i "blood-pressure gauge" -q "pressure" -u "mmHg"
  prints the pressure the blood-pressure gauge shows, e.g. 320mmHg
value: 230mmHg
